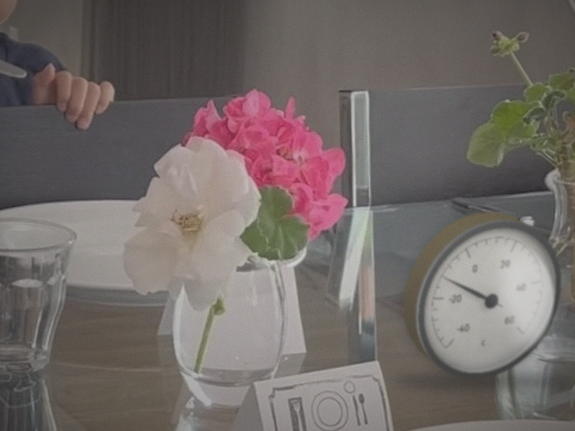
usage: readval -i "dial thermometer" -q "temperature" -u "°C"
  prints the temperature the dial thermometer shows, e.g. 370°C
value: -12°C
